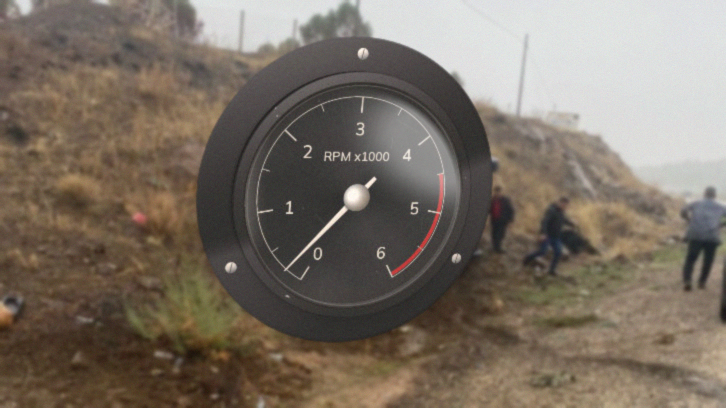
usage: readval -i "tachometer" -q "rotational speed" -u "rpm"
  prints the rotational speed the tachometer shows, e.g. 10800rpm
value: 250rpm
